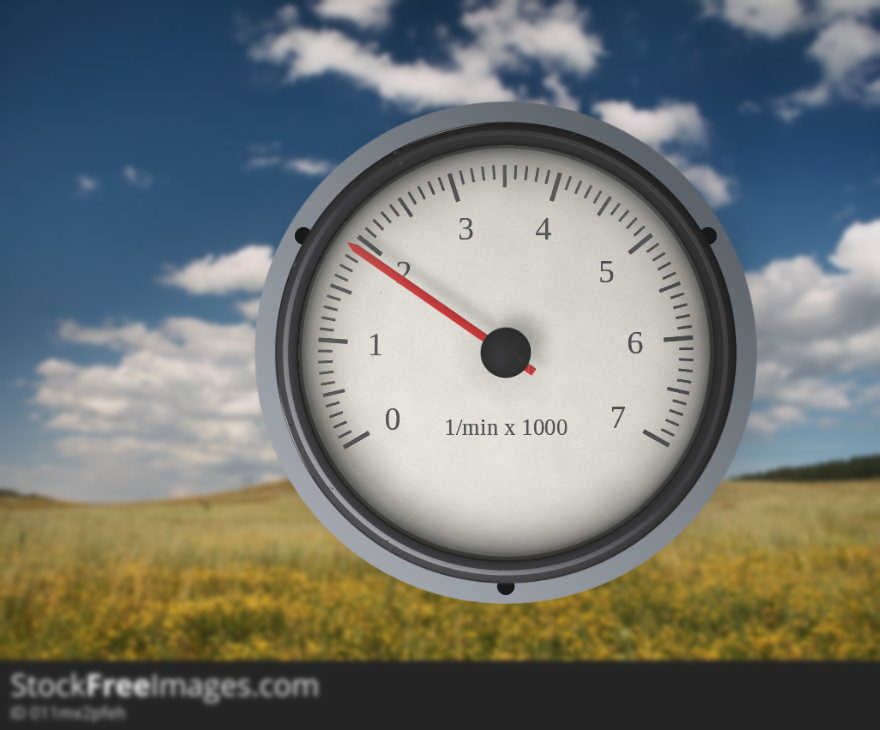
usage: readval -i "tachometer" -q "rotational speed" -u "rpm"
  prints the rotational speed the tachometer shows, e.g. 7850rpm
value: 1900rpm
